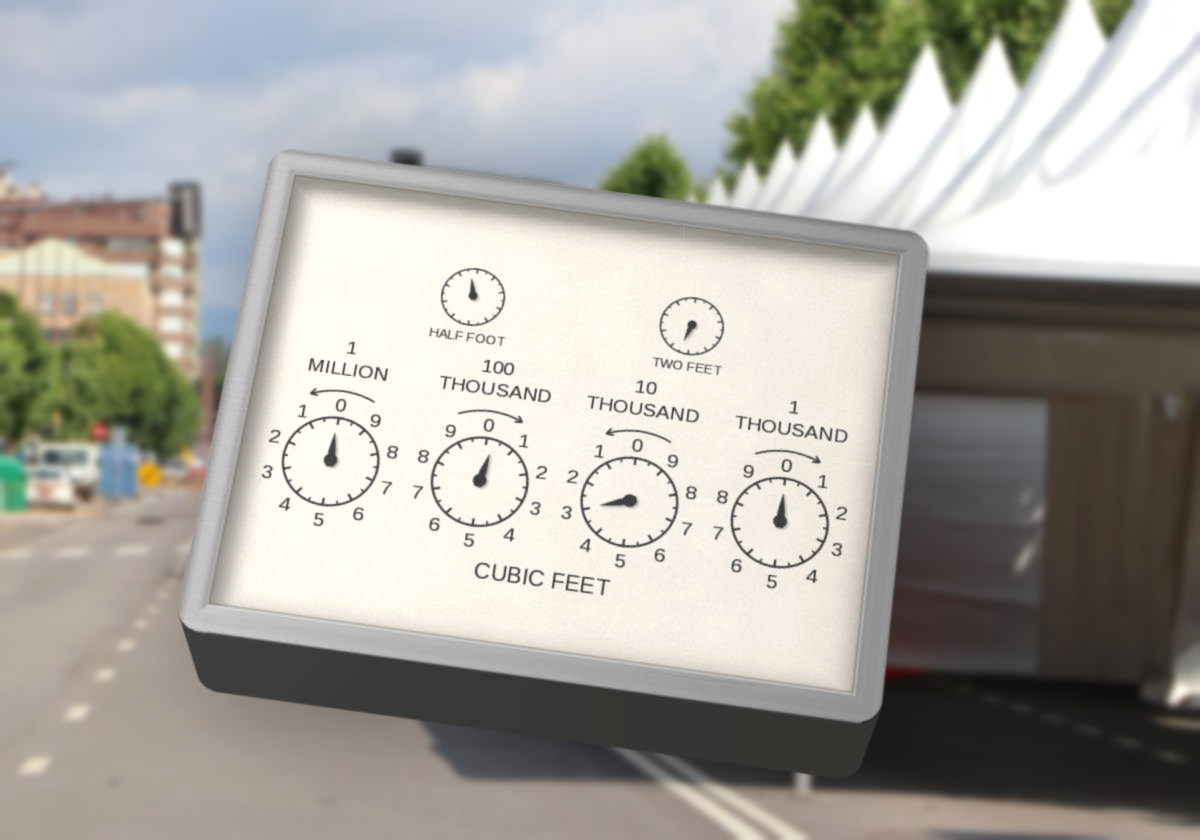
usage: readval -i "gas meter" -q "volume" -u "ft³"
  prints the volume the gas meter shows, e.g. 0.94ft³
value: 3000ft³
